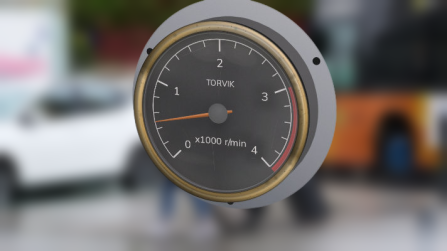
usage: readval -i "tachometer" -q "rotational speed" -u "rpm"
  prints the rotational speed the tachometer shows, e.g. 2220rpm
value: 500rpm
